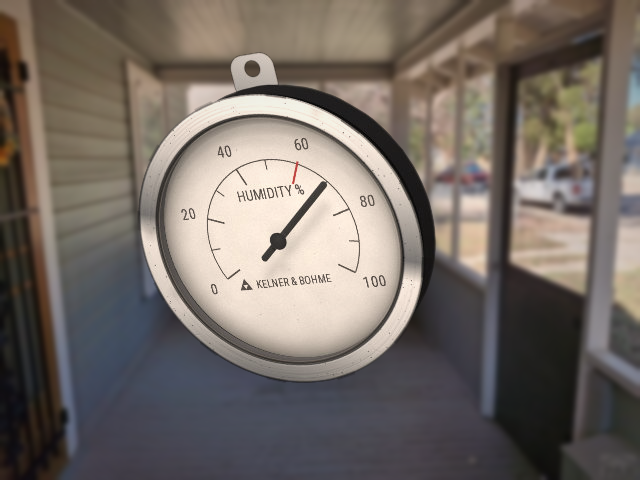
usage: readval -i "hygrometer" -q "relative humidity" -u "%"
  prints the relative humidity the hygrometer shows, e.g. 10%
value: 70%
